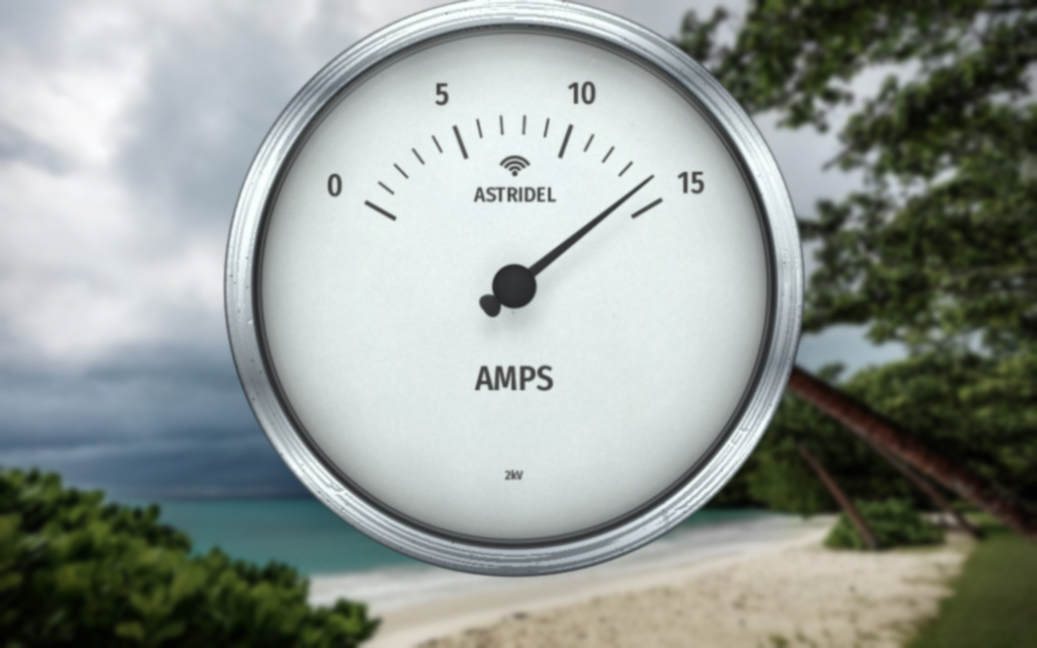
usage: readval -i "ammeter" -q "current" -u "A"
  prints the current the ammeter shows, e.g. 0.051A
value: 14A
